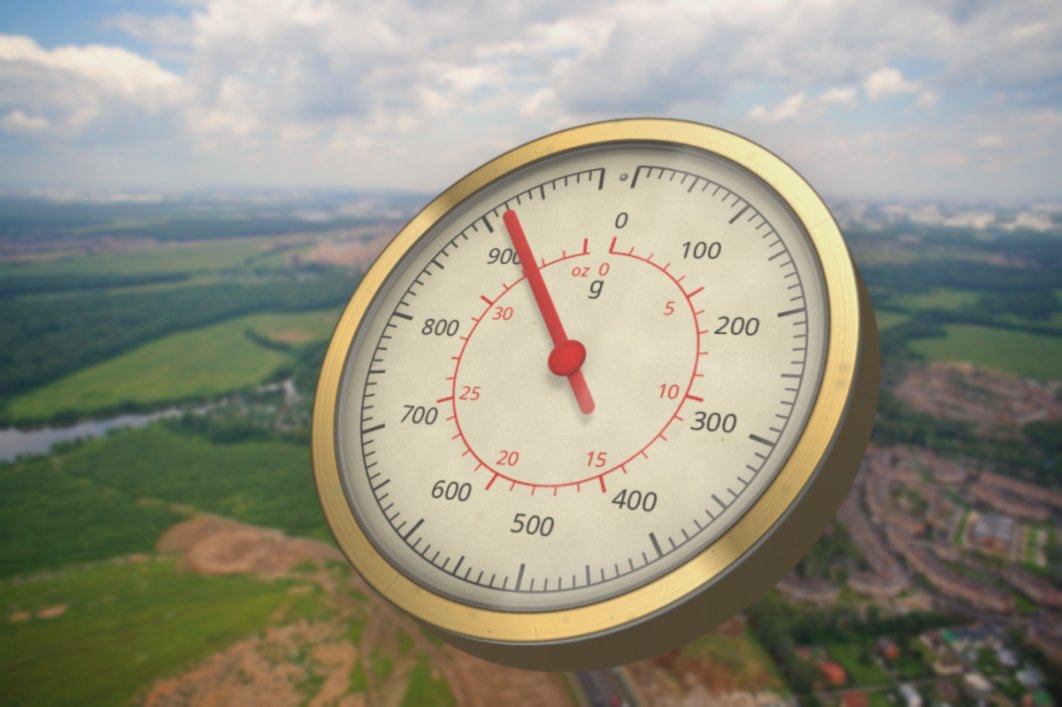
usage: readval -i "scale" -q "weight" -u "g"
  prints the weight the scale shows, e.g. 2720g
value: 920g
